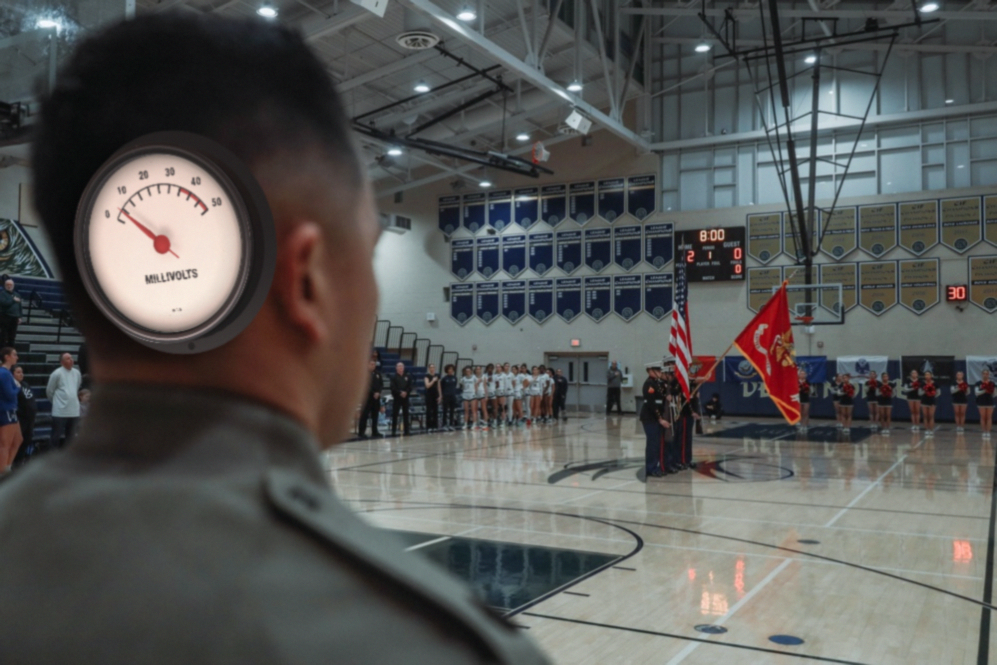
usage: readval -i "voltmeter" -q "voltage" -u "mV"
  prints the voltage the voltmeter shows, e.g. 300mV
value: 5mV
